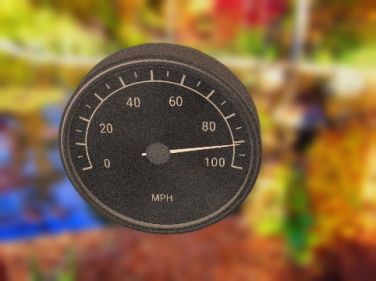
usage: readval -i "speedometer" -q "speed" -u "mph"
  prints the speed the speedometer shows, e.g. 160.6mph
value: 90mph
